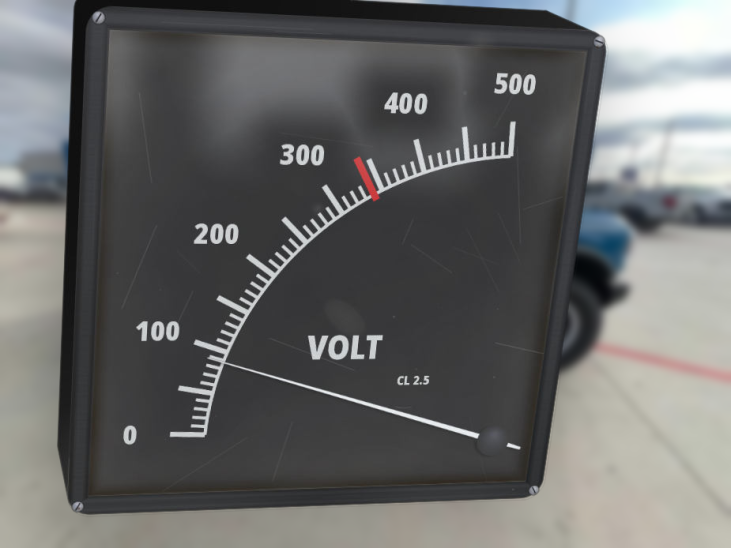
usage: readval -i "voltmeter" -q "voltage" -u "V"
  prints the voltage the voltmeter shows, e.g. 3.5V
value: 90V
